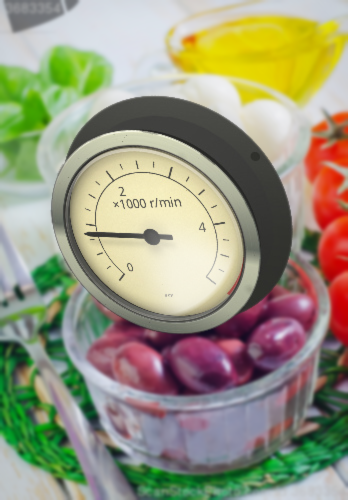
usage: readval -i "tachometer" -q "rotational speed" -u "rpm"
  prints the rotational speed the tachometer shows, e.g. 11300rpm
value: 875rpm
